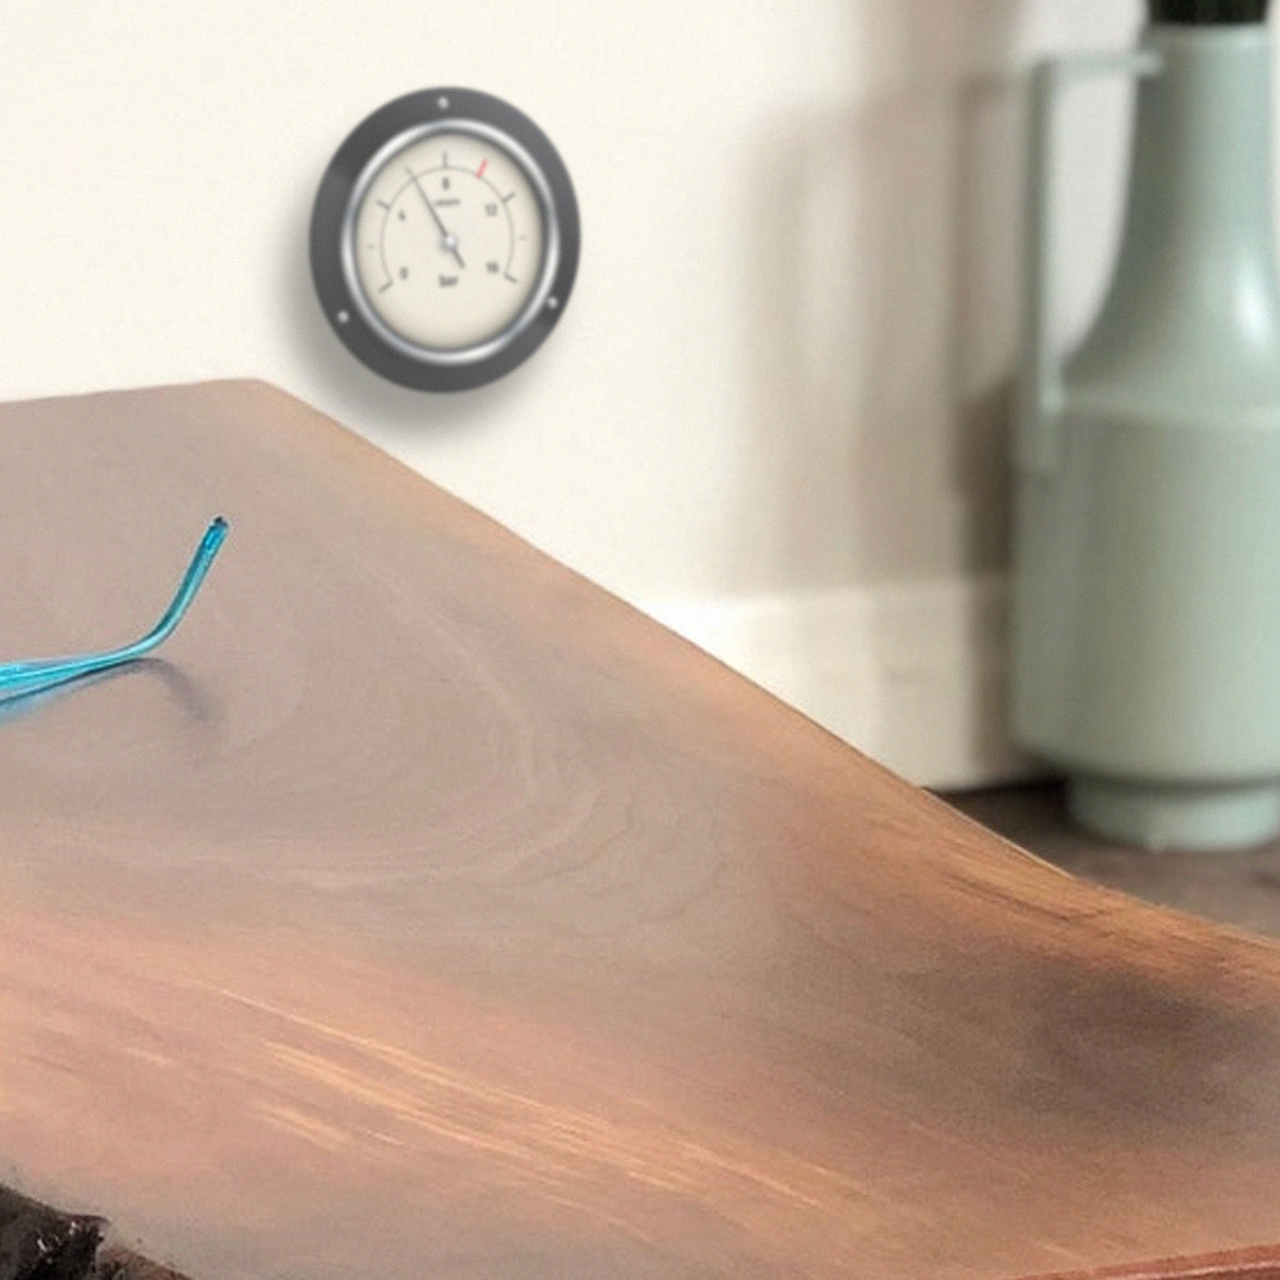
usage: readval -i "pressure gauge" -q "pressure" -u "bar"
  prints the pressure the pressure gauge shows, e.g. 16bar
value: 6bar
